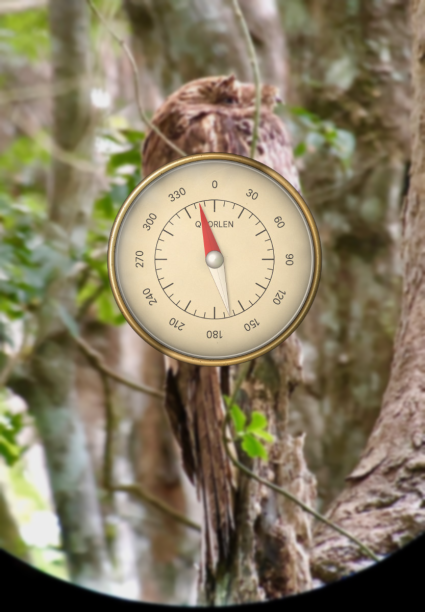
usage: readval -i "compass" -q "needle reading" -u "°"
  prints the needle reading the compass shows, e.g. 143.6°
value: 345°
